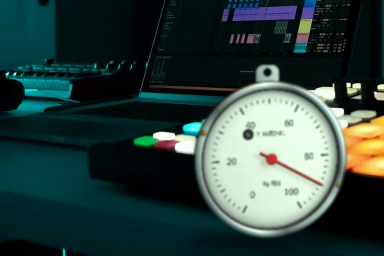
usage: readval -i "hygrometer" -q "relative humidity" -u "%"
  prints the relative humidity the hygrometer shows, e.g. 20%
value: 90%
